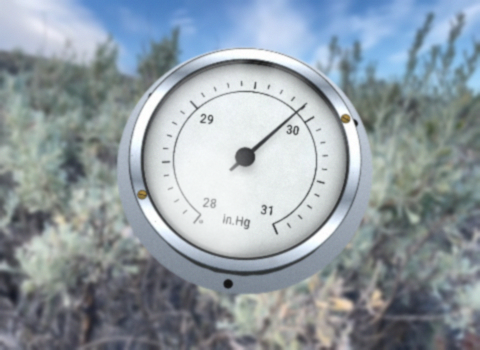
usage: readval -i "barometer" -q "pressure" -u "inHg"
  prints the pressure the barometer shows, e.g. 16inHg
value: 29.9inHg
